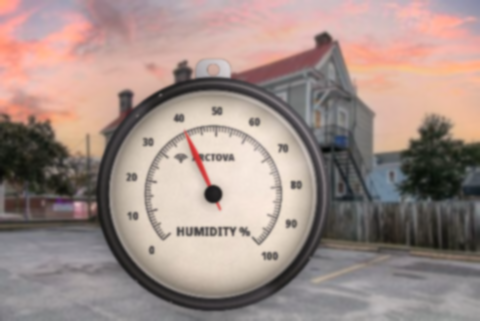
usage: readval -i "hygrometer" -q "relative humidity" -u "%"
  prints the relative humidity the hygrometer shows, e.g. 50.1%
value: 40%
